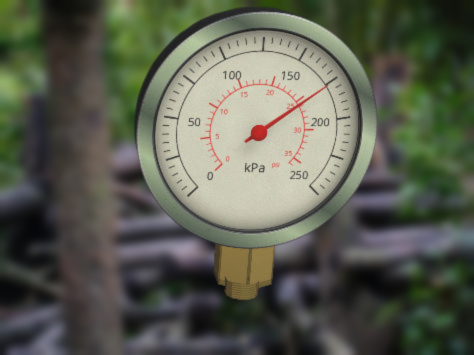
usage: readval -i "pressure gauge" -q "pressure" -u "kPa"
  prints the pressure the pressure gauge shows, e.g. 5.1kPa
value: 175kPa
